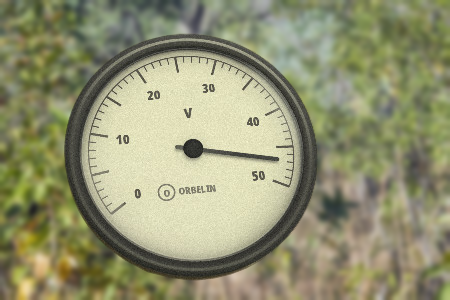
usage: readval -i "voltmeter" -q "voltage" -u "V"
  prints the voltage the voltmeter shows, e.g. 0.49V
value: 47V
